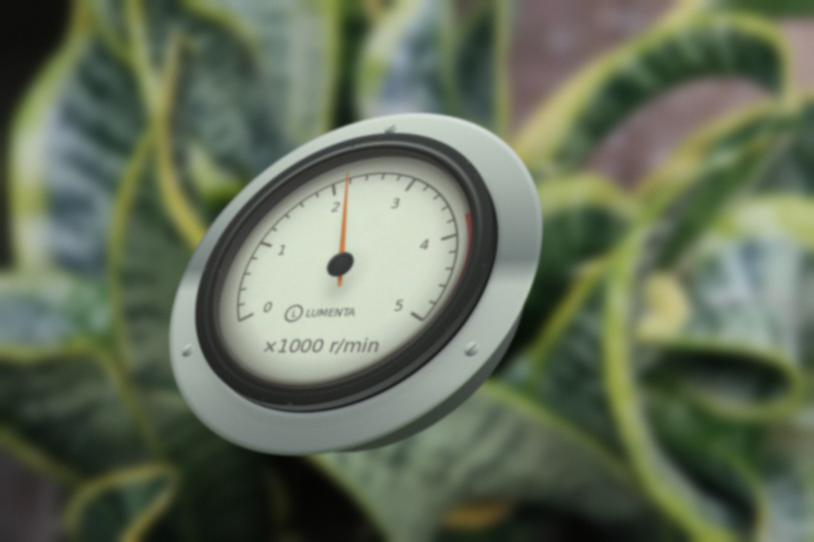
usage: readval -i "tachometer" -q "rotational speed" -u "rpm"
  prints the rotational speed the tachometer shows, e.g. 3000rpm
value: 2200rpm
